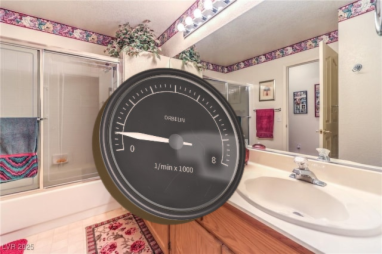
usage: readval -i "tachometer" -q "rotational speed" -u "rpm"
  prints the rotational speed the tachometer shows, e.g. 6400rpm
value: 600rpm
